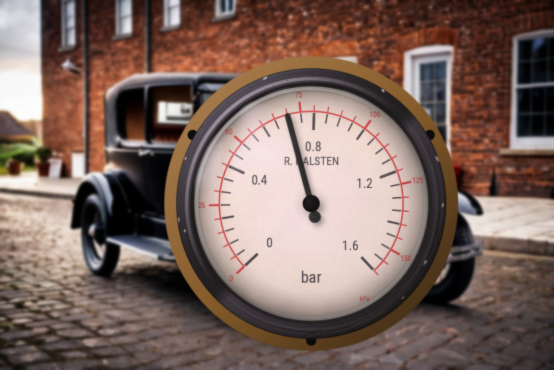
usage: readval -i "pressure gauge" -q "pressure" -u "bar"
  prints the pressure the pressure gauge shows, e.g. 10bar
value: 0.7bar
